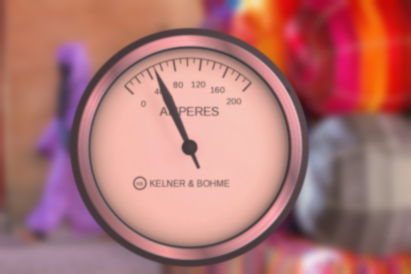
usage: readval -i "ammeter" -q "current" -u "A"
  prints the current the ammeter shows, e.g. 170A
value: 50A
